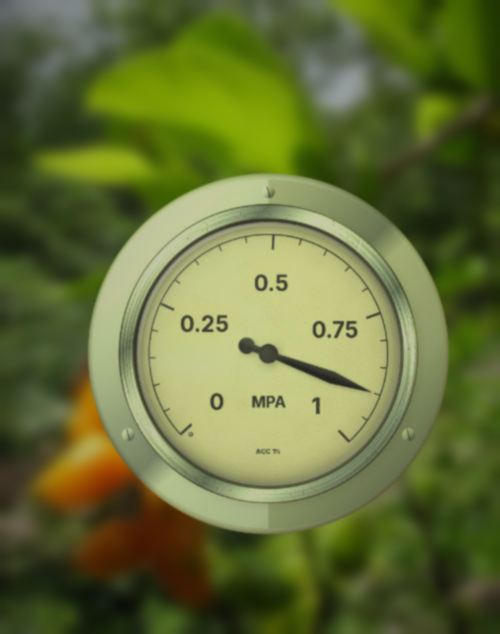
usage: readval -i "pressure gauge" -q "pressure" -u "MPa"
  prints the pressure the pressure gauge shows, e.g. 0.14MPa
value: 0.9MPa
